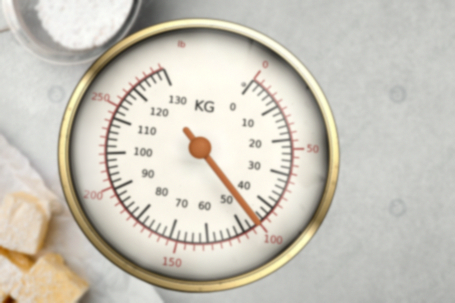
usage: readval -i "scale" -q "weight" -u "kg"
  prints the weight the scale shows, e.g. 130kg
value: 46kg
